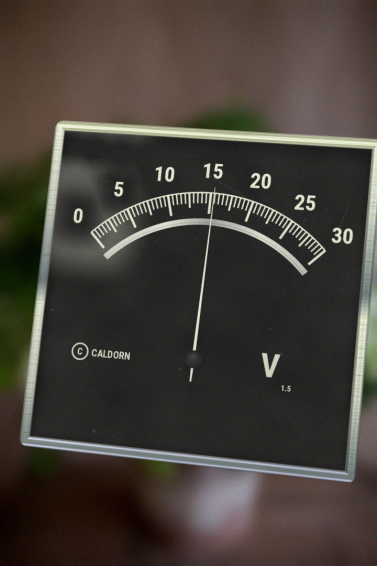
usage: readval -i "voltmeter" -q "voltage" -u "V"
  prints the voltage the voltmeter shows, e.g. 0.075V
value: 15.5V
